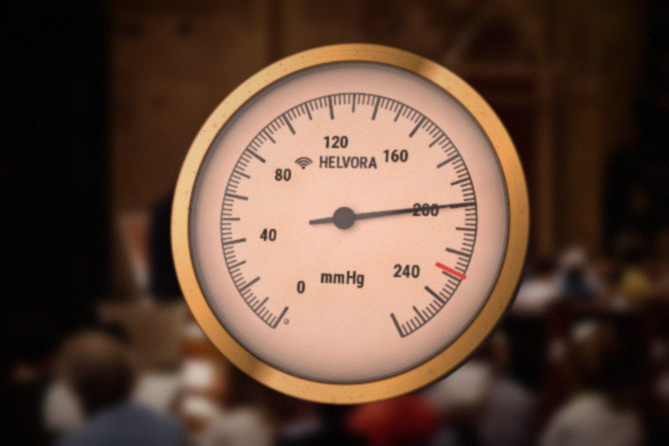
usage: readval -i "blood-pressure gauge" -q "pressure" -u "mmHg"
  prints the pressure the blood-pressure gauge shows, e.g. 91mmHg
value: 200mmHg
